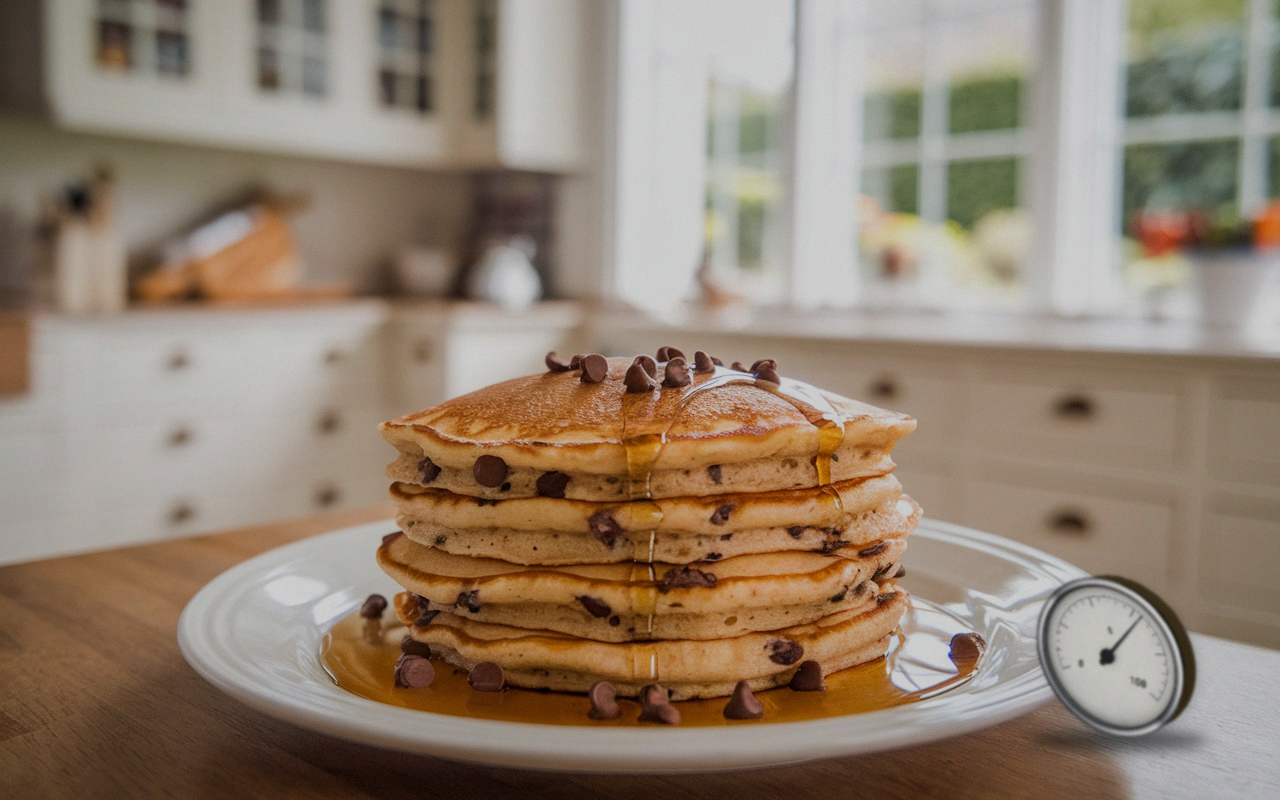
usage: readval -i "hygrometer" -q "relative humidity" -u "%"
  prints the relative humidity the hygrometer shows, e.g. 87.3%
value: 64%
